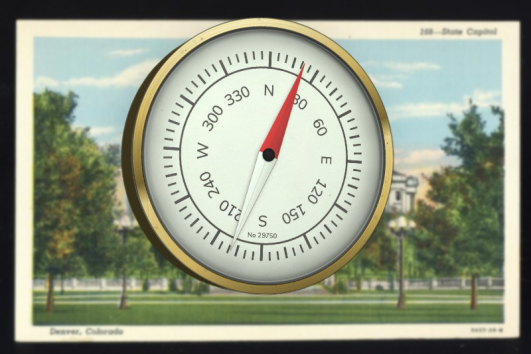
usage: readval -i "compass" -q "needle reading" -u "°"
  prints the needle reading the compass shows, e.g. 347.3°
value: 20°
